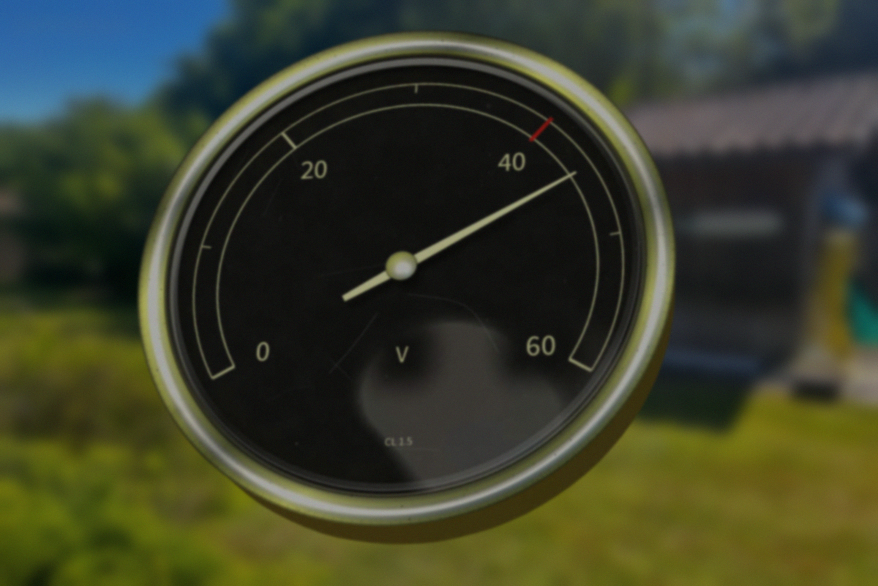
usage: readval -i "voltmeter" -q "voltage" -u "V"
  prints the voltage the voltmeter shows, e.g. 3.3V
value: 45V
